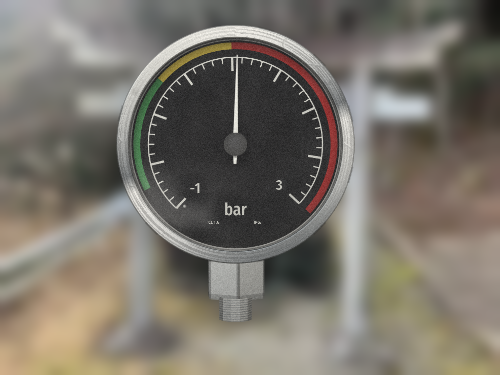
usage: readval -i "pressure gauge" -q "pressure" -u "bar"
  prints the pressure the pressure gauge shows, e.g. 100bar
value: 1.05bar
